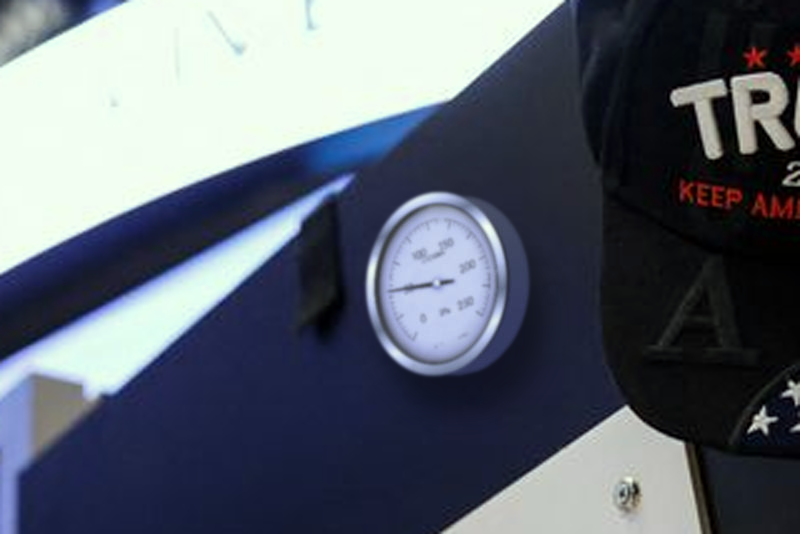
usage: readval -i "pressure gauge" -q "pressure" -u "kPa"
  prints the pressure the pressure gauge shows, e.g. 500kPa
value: 50kPa
